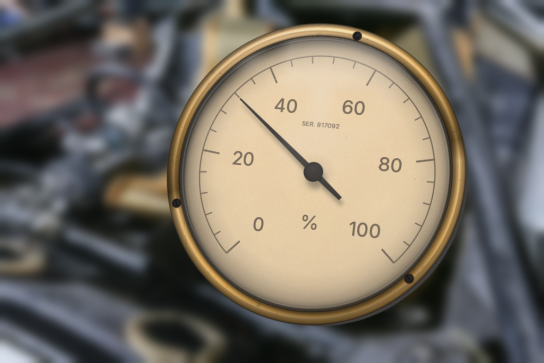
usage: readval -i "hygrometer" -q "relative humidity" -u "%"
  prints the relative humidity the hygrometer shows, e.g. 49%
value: 32%
